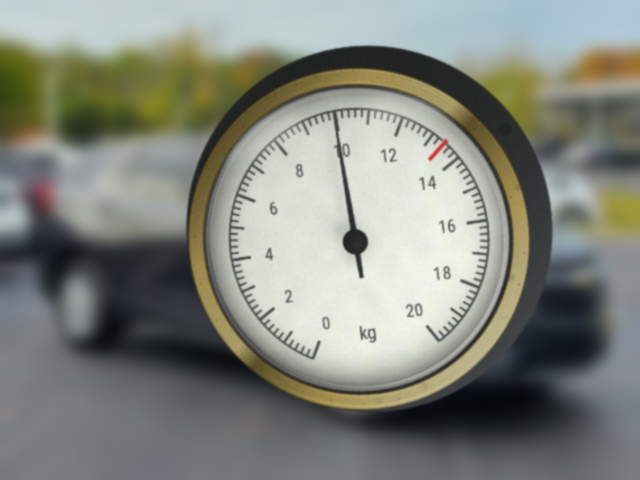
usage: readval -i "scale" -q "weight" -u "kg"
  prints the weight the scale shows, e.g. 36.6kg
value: 10kg
